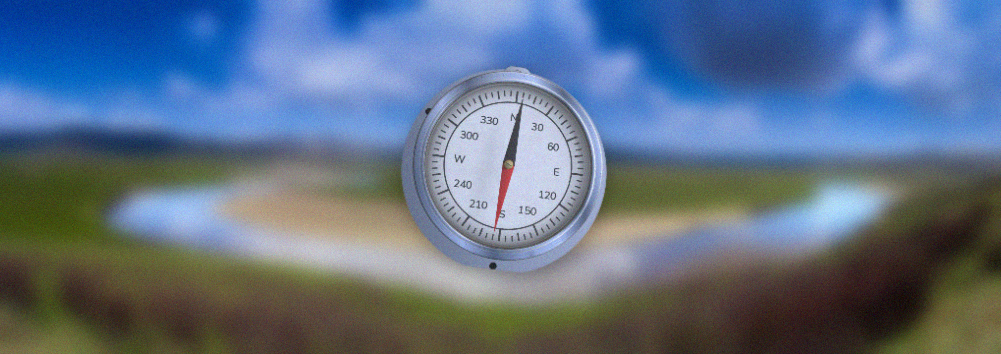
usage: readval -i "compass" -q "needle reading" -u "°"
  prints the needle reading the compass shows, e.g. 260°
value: 185°
